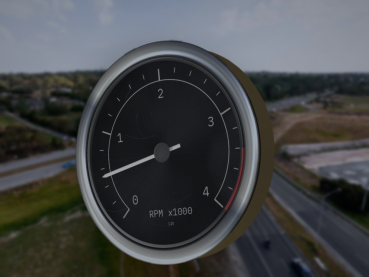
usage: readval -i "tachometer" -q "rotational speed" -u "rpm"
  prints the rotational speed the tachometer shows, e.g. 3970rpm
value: 500rpm
